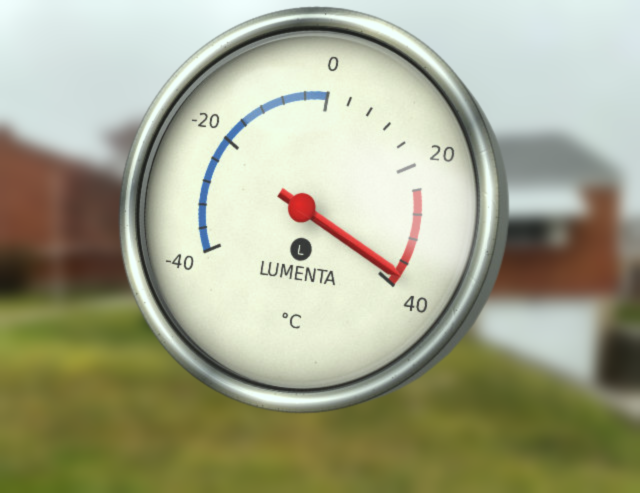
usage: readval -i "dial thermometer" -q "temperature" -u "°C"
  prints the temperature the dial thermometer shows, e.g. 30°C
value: 38°C
